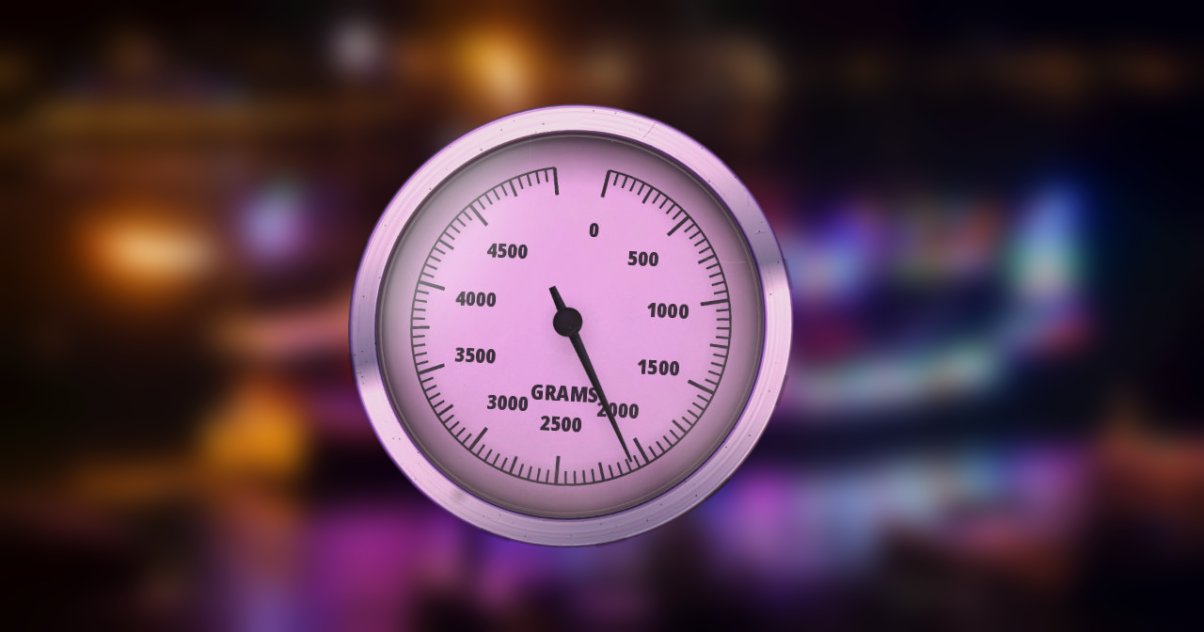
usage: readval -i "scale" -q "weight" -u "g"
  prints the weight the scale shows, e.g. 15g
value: 2075g
